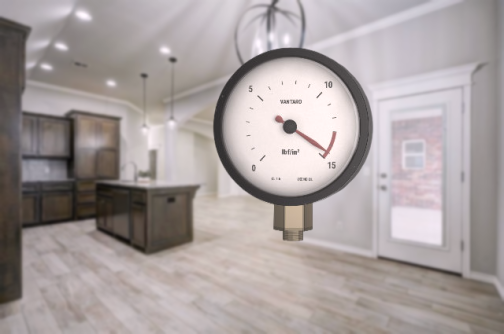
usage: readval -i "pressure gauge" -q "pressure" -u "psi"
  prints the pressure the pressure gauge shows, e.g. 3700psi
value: 14.5psi
